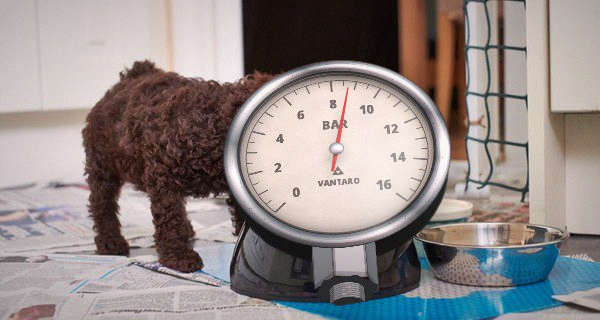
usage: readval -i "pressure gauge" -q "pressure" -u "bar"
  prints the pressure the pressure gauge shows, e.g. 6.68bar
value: 8.75bar
